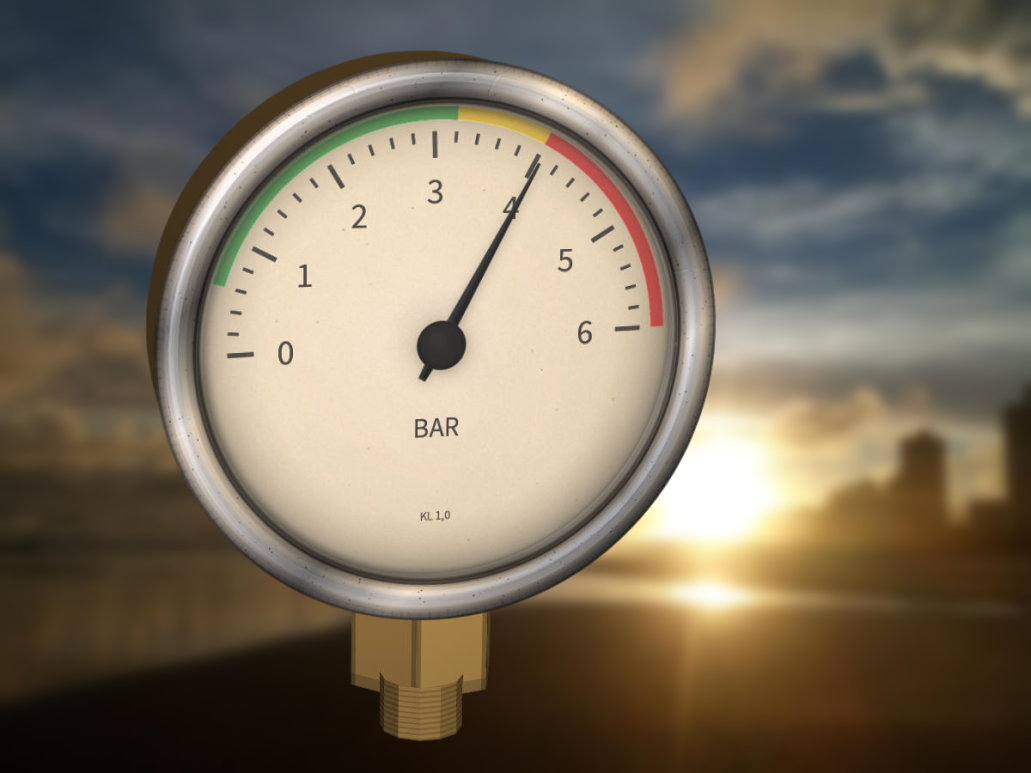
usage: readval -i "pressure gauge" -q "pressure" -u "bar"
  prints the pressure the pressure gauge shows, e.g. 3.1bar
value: 4bar
